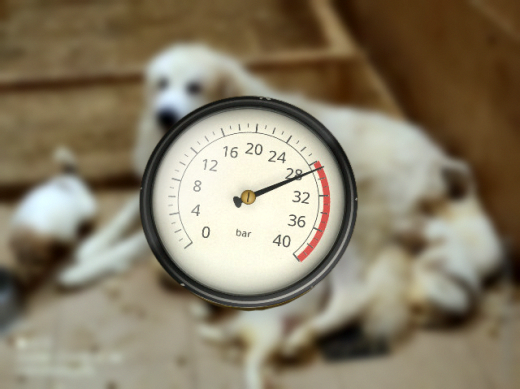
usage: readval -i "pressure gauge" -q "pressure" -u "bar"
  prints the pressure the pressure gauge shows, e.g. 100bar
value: 29bar
